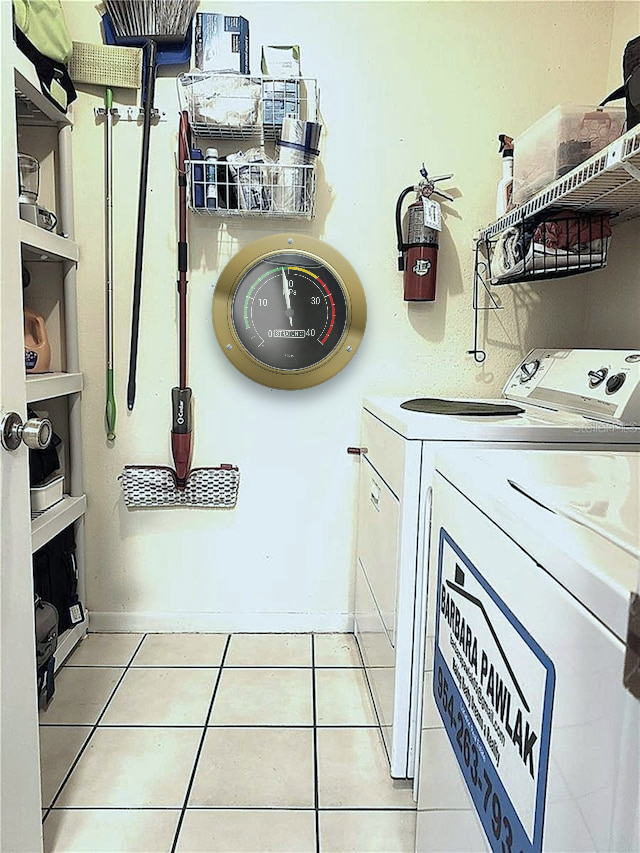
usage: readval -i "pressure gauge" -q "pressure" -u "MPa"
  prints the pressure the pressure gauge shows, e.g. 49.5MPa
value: 19MPa
